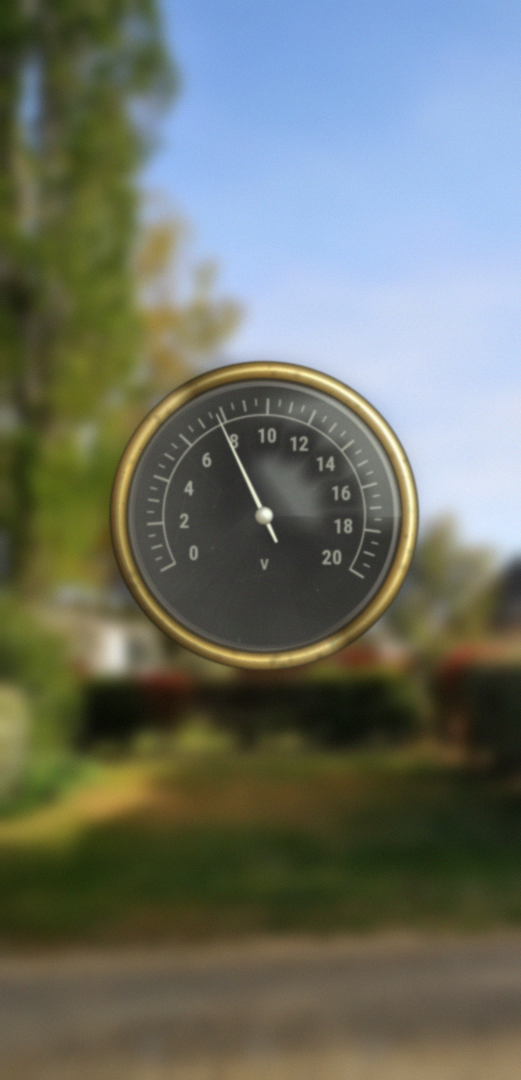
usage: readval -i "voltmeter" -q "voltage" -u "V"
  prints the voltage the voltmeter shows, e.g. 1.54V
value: 7.75V
